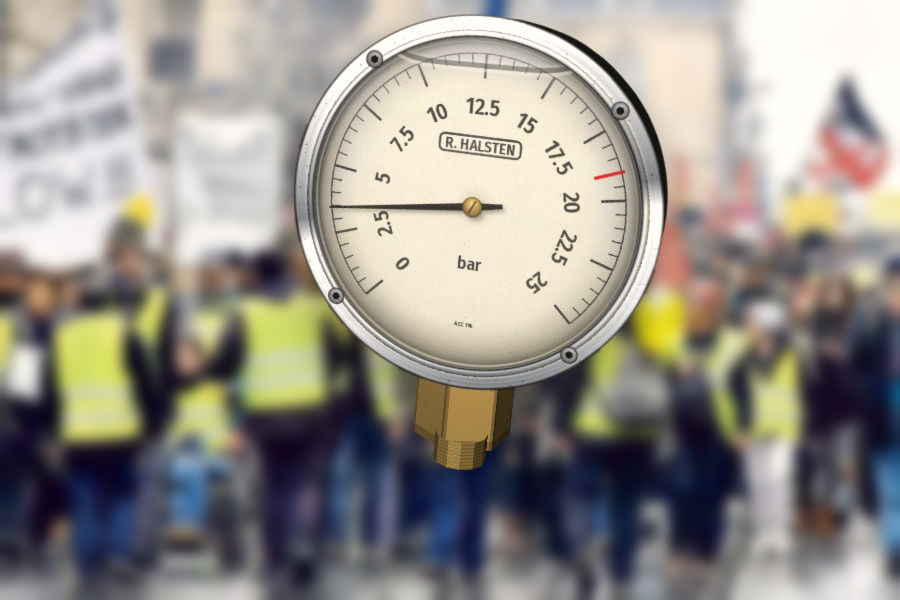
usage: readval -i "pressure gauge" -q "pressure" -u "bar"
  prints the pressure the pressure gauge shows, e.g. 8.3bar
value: 3.5bar
